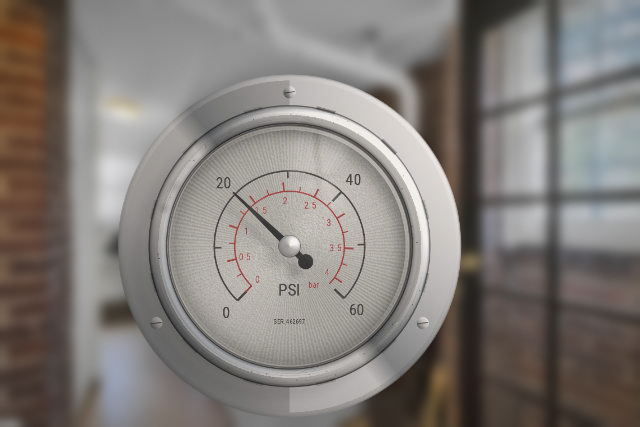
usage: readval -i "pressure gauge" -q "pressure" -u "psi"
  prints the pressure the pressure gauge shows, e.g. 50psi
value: 20psi
